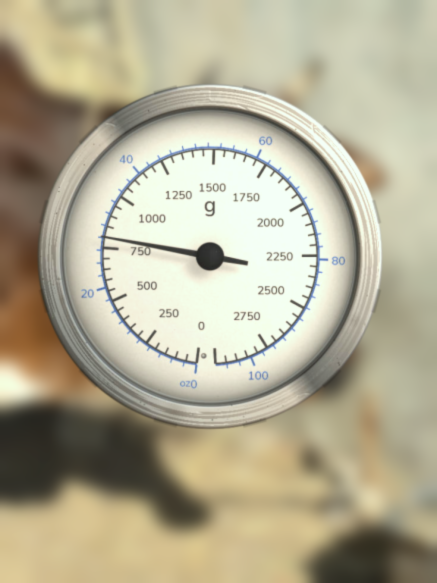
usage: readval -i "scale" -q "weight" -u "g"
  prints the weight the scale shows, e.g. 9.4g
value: 800g
